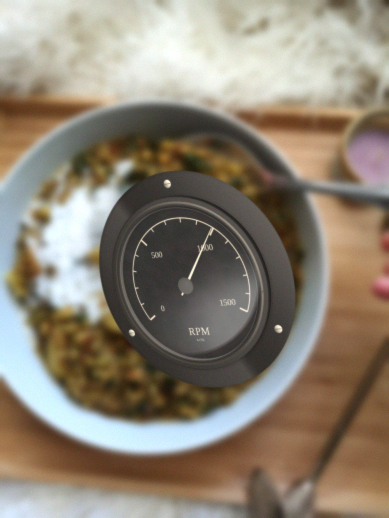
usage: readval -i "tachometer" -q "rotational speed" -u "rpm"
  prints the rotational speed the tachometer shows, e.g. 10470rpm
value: 1000rpm
